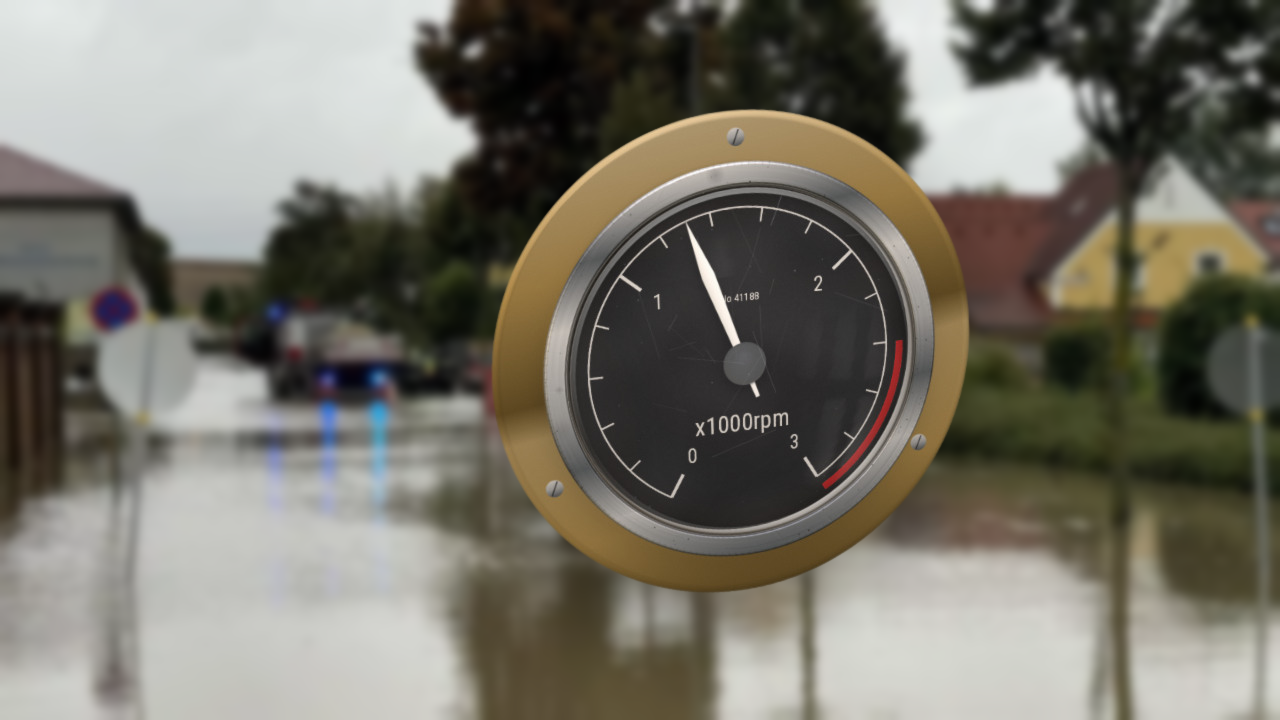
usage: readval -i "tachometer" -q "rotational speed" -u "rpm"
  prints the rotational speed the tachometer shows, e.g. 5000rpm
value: 1300rpm
